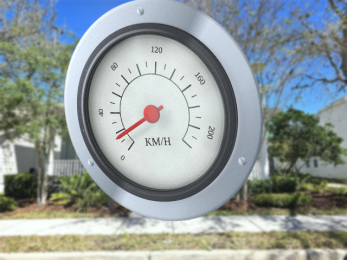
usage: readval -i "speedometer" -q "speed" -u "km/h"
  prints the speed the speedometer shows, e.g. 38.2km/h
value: 15km/h
